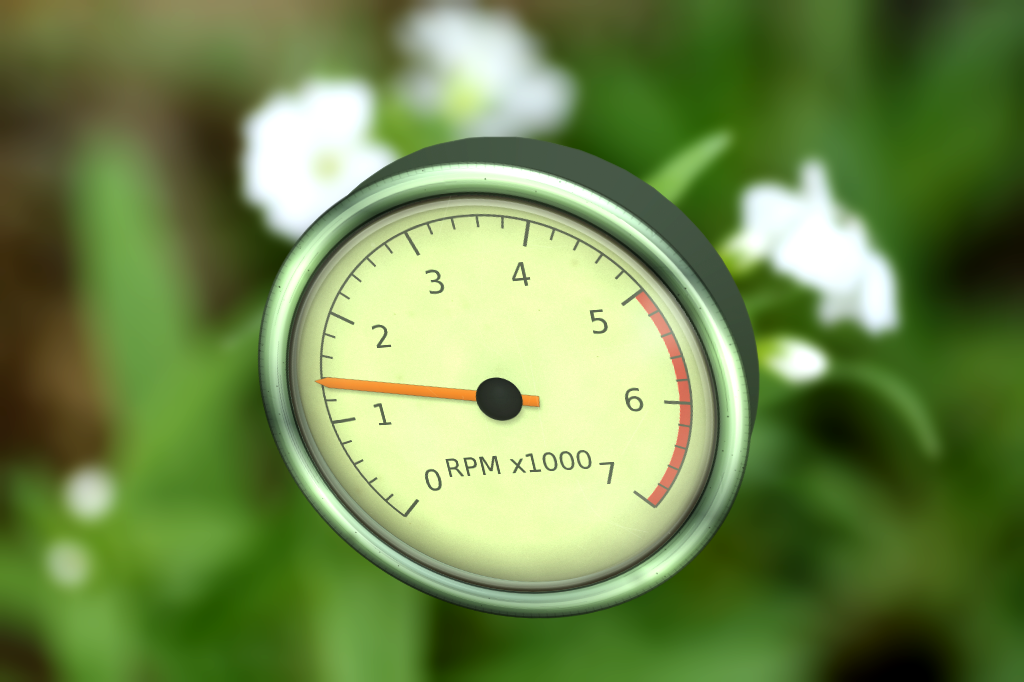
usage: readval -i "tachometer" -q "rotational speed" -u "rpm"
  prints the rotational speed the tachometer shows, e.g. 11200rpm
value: 1400rpm
